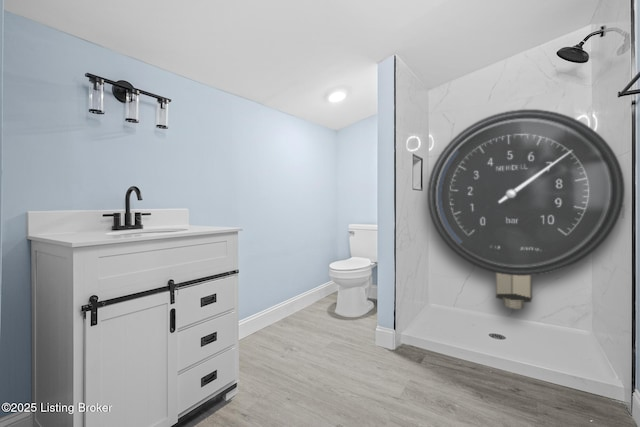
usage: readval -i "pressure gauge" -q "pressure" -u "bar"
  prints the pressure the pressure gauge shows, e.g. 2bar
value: 7bar
